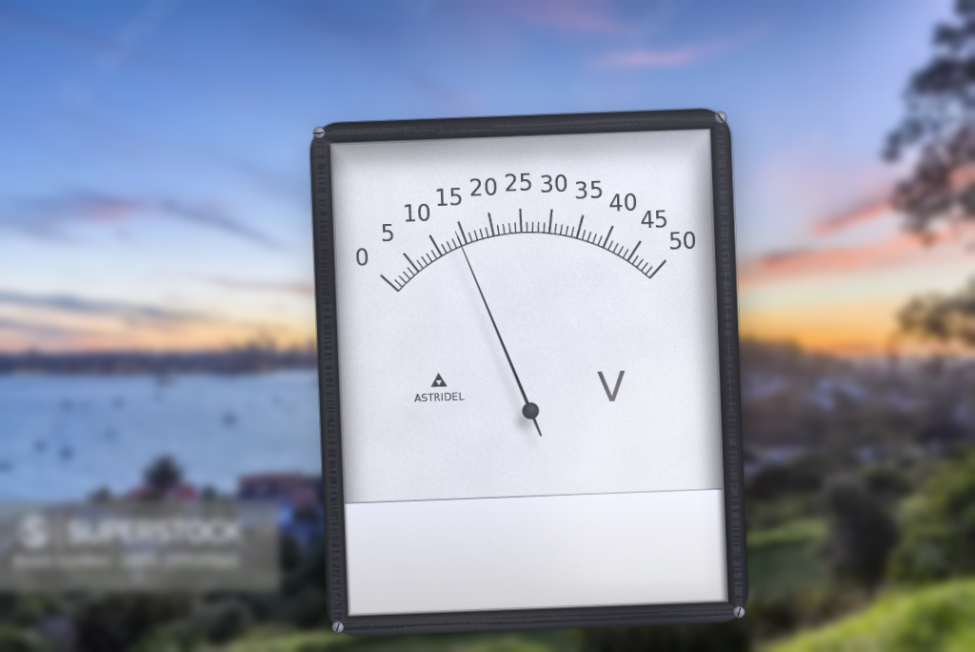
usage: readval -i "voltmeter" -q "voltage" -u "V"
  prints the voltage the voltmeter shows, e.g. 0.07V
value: 14V
